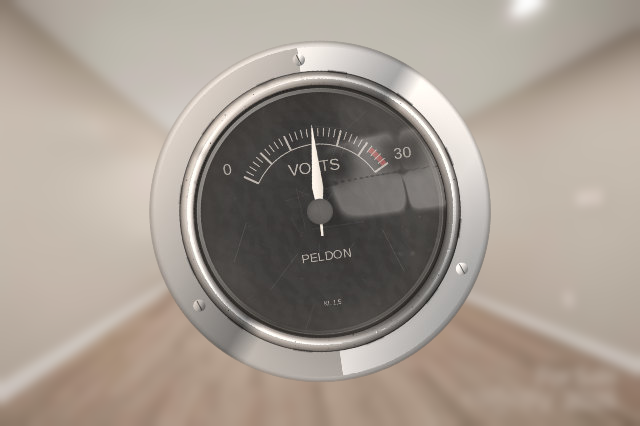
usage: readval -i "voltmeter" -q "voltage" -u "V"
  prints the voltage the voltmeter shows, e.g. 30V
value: 15V
